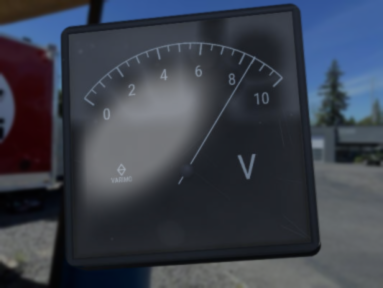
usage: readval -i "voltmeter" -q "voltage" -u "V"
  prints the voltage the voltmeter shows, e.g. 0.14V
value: 8.5V
